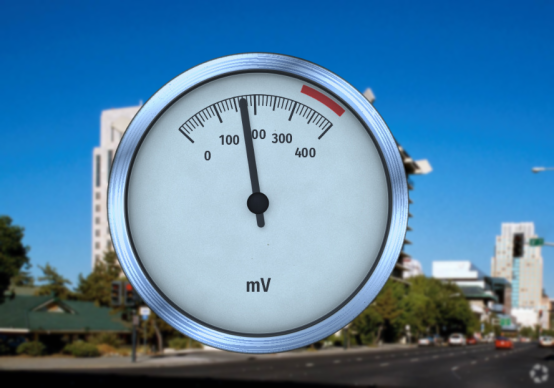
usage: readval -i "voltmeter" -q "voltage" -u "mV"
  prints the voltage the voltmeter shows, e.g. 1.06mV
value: 170mV
